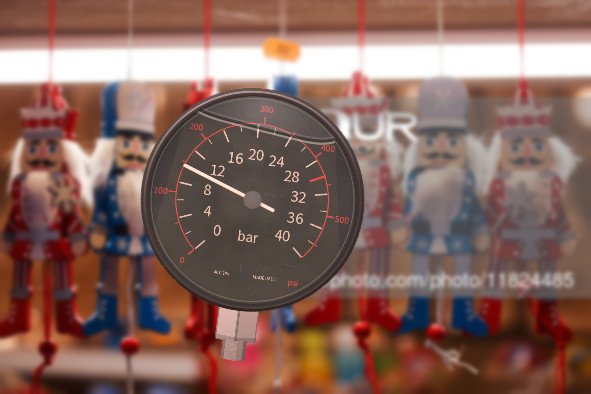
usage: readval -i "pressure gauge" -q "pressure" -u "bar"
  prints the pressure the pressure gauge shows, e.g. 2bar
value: 10bar
